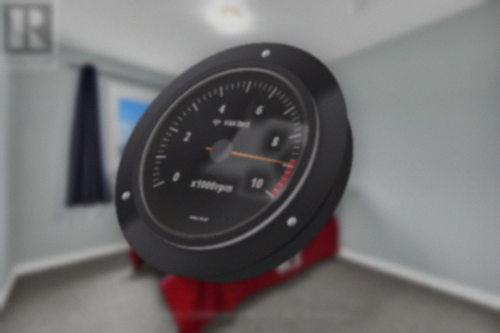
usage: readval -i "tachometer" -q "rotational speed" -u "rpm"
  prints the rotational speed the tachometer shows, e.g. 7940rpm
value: 9000rpm
